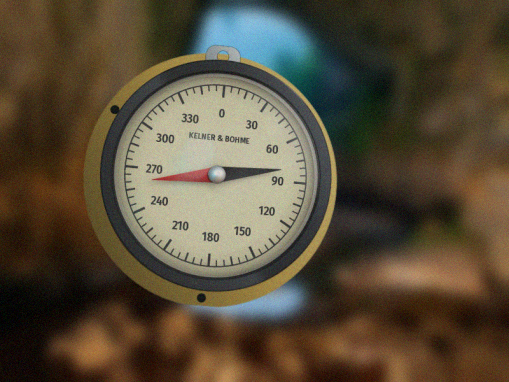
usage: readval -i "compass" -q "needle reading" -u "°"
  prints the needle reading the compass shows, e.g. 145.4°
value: 260°
